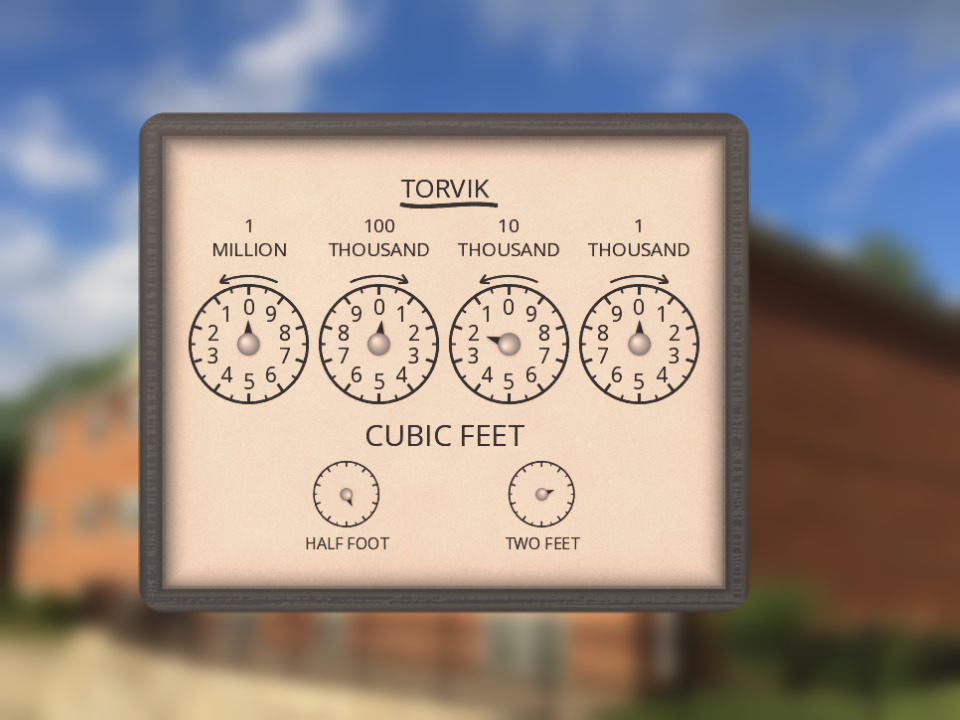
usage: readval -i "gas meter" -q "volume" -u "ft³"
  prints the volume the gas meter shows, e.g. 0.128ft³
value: 2000ft³
